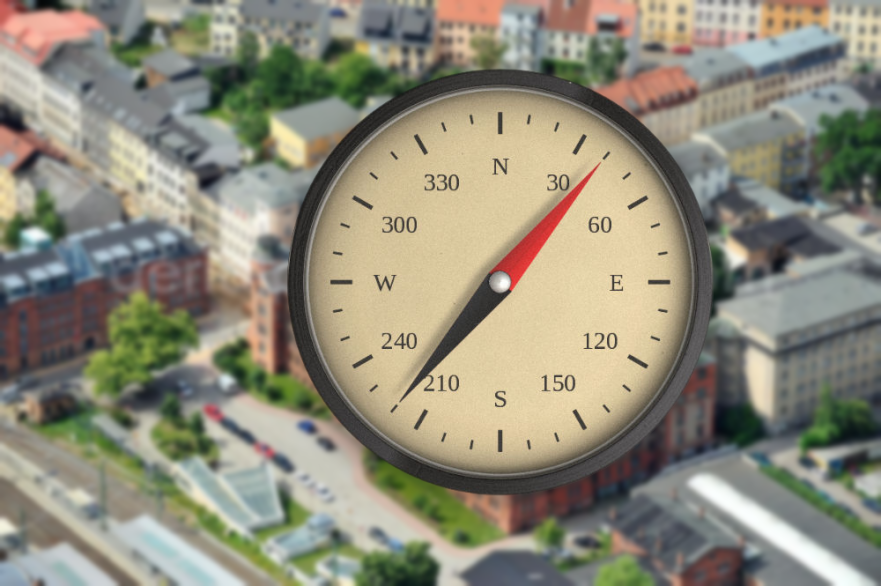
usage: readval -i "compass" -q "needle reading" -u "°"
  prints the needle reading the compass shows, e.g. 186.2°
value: 40°
